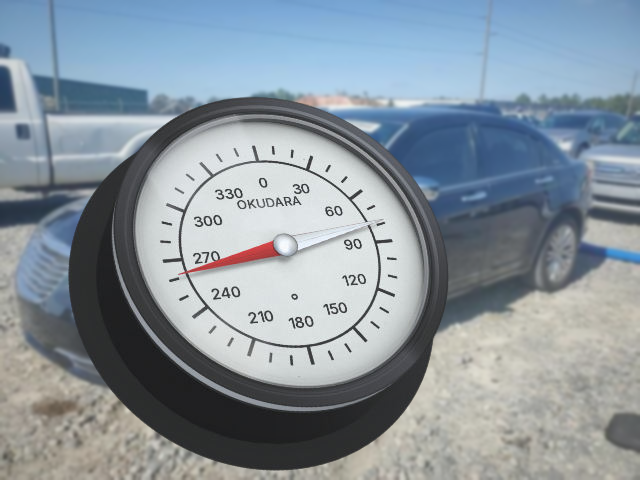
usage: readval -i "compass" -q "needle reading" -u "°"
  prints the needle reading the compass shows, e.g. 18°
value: 260°
